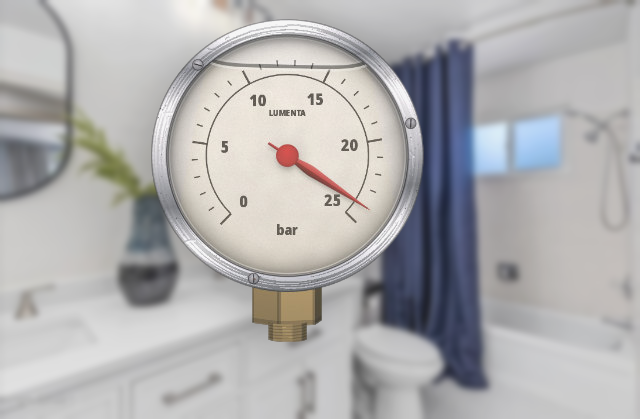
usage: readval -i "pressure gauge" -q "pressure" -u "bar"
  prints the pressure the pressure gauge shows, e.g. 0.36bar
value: 24bar
